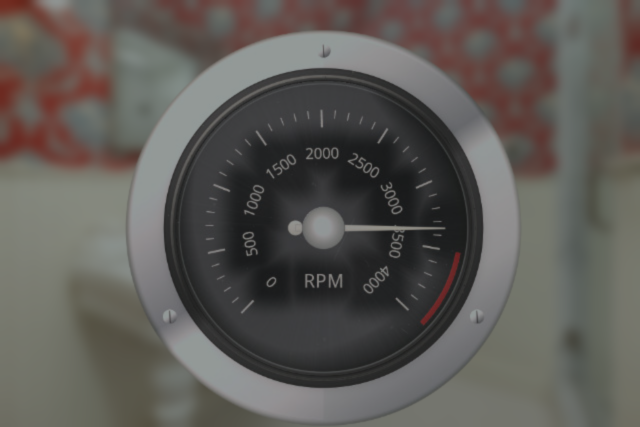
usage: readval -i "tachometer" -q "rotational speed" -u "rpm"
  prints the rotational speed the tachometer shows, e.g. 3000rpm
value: 3350rpm
